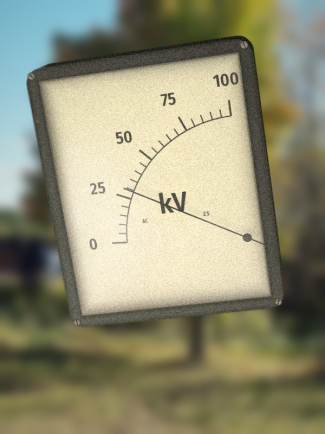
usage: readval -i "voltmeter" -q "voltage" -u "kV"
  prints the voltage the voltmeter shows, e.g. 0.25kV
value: 30kV
